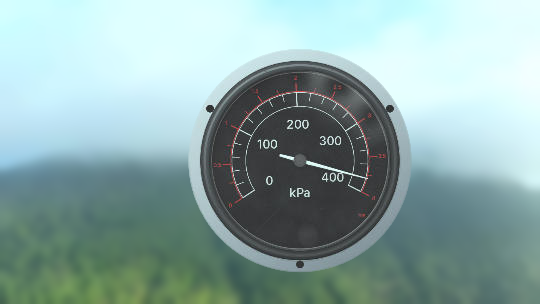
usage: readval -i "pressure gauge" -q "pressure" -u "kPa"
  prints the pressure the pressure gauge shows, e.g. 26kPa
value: 380kPa
